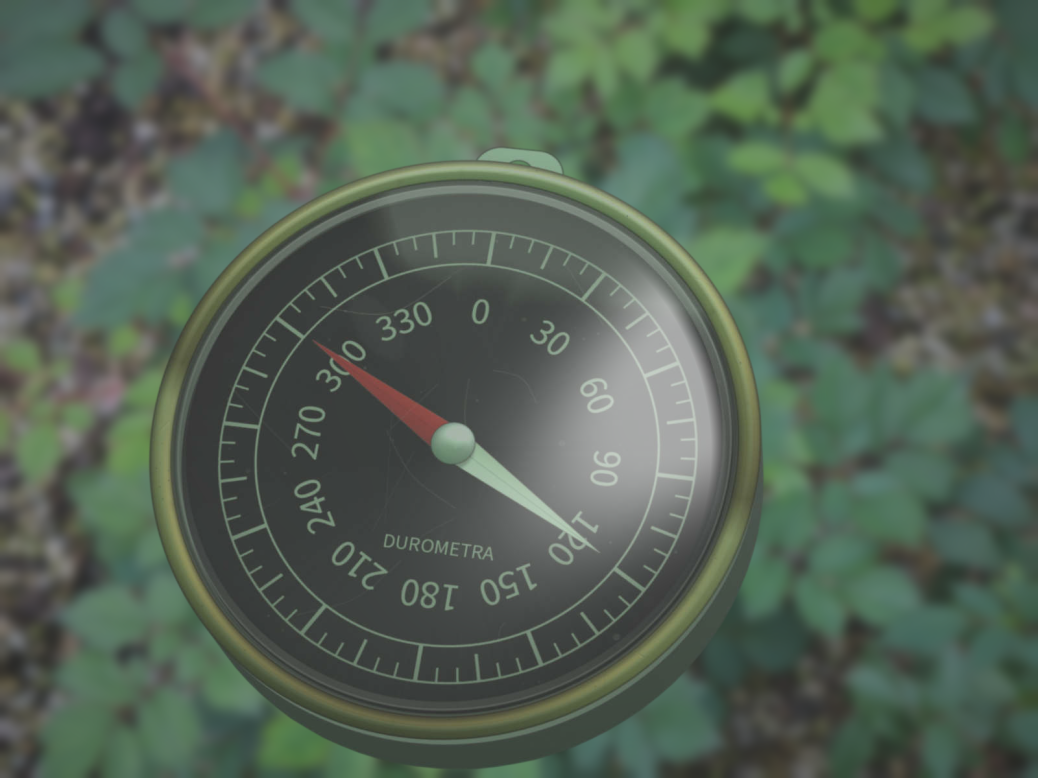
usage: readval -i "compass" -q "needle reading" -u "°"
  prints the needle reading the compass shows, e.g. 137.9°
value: 300°
